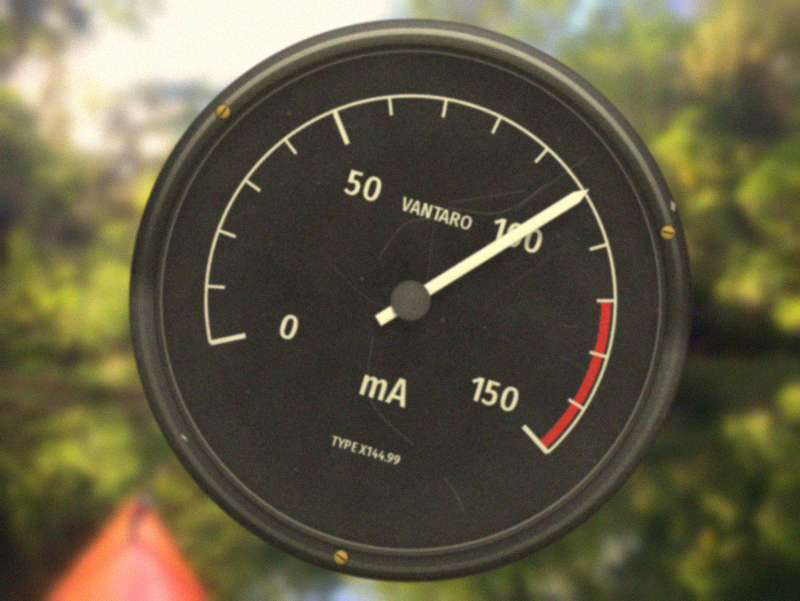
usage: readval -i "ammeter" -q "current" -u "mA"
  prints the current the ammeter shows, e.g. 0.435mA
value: 100mA
